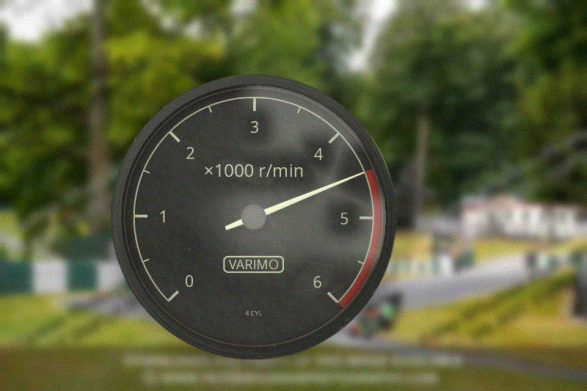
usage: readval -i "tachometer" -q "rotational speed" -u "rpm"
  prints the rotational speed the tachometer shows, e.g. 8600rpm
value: 4500rpm
